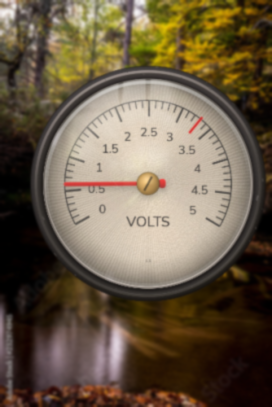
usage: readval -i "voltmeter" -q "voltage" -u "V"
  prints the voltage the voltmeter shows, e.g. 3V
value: 0.6V
